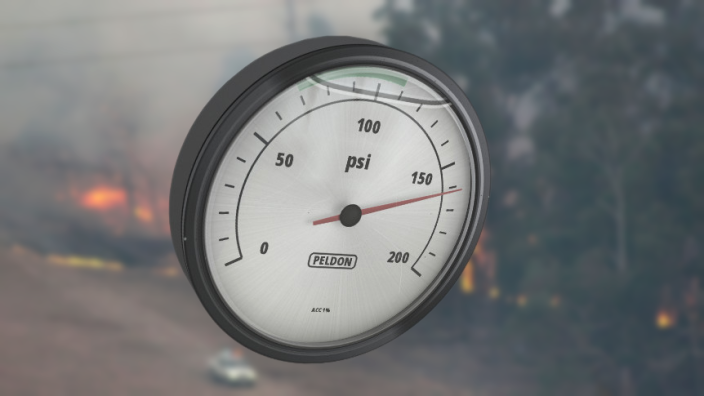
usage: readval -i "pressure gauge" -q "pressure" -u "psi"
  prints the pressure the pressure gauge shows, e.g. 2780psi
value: 160psi
